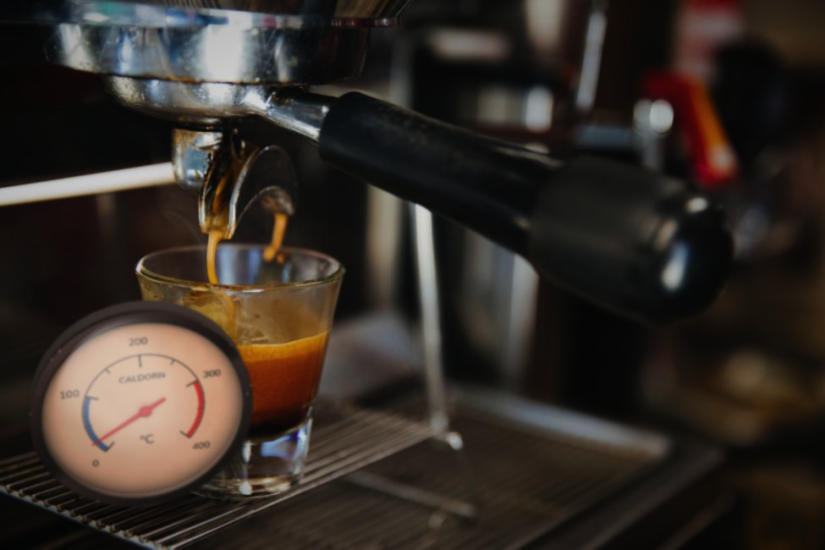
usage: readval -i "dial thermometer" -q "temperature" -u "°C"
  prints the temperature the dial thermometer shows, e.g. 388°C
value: 25°C
